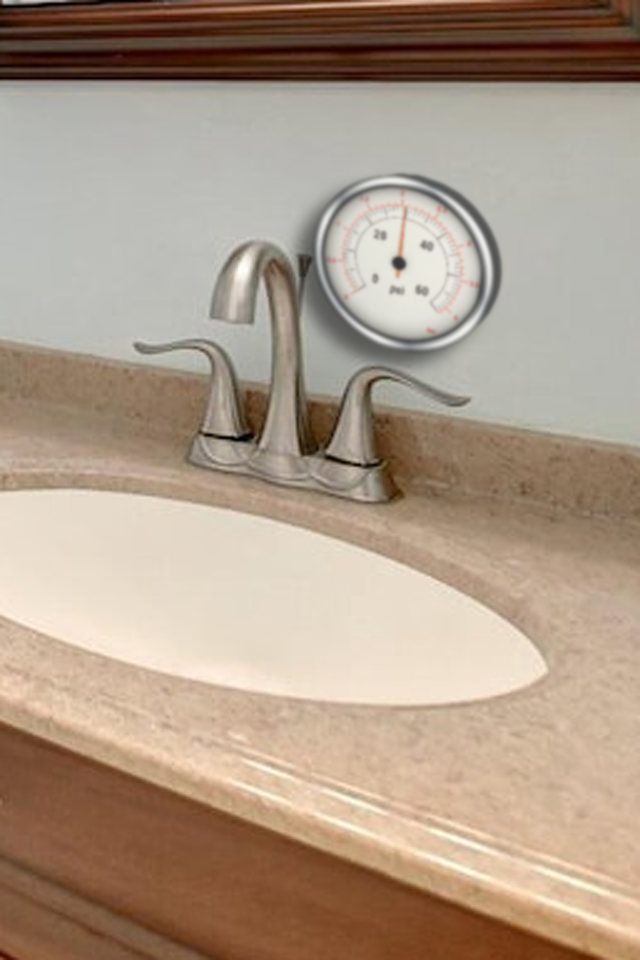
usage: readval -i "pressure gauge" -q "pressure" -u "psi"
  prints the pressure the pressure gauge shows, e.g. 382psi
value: 30psi
